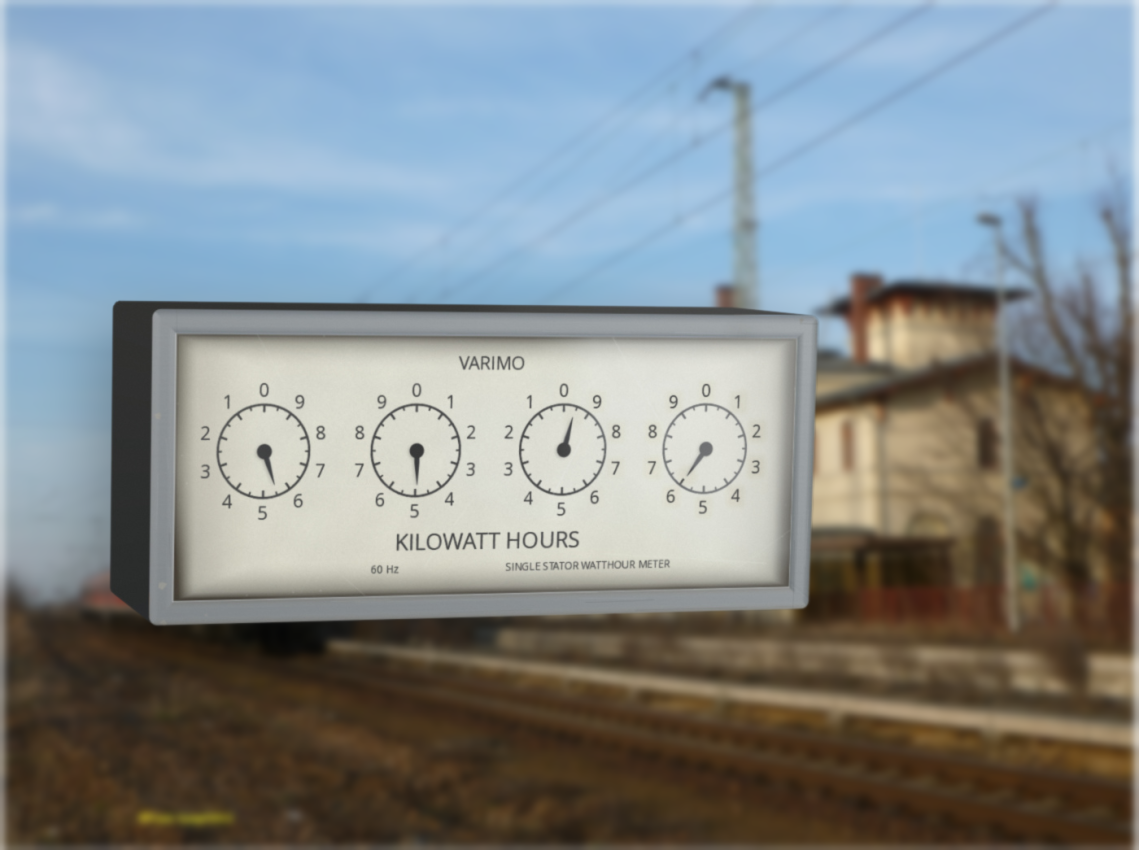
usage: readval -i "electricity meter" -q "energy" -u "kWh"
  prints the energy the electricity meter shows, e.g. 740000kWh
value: 5496kWh
